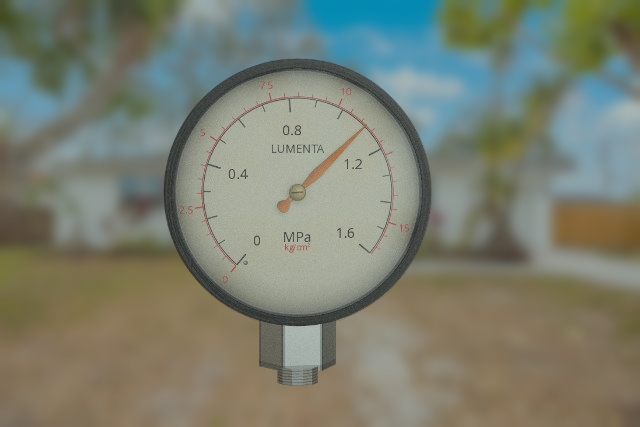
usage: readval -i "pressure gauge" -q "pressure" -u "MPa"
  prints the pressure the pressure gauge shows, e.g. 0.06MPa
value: 1.1MPa
